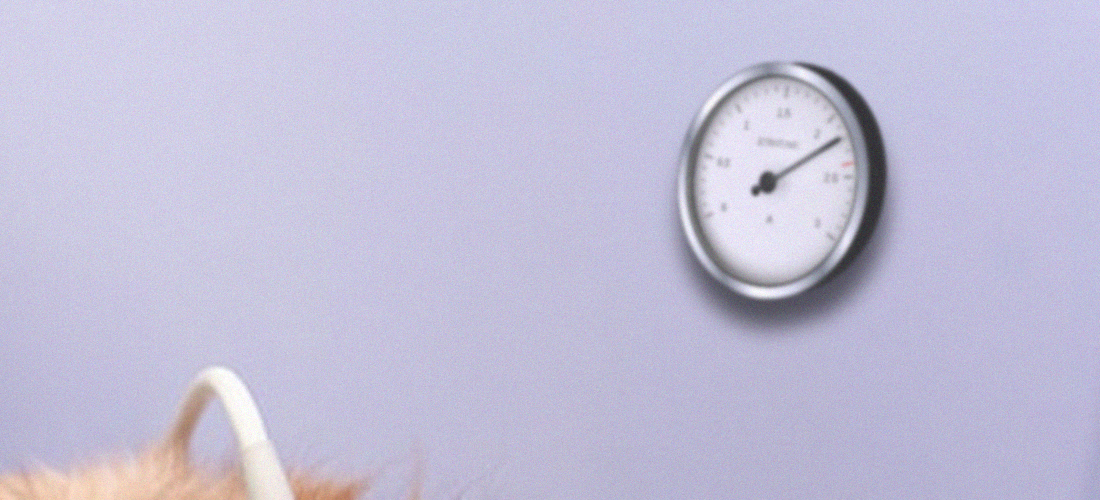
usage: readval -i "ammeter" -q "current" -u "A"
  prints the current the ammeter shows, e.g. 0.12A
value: 2.2A
